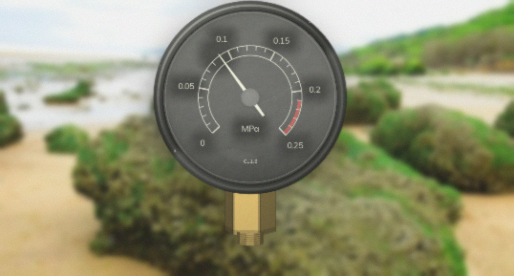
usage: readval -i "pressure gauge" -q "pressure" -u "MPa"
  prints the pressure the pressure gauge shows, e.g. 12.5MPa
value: 0.09MPa
